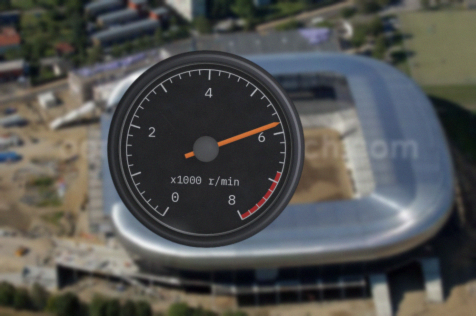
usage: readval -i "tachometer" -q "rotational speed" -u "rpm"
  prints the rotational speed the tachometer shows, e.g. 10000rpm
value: 5800rpm
